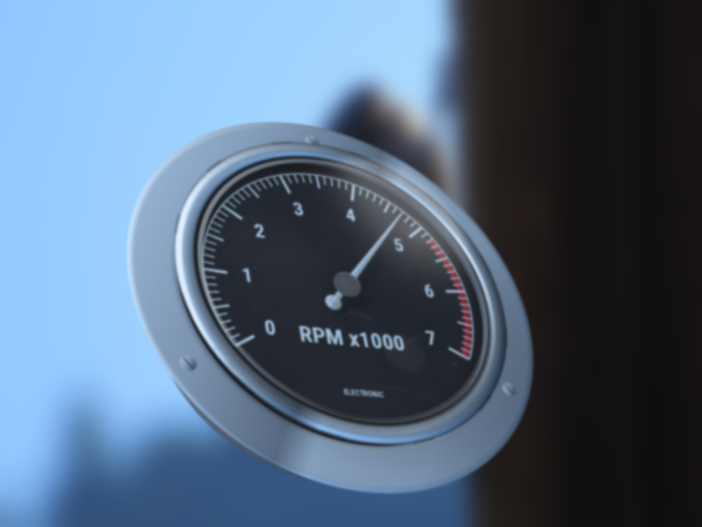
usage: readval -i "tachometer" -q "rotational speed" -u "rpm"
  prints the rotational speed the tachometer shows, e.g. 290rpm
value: 4700rpm
